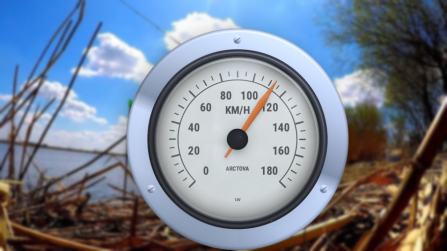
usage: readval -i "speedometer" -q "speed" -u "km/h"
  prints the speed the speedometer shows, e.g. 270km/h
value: 112.5km/h
